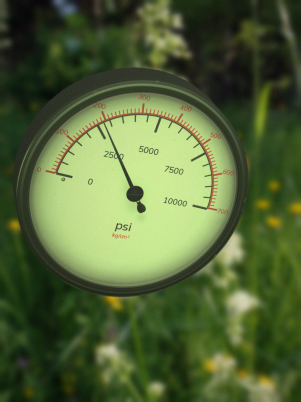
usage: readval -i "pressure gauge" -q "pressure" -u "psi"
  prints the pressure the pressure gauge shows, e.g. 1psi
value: 2750psi
